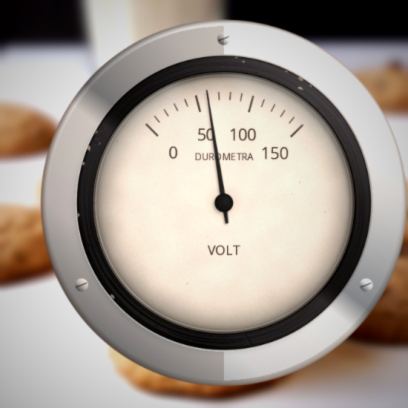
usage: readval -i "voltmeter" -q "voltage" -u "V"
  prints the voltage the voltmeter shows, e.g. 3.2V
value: 60V
